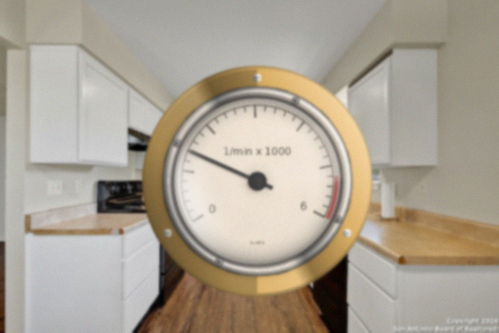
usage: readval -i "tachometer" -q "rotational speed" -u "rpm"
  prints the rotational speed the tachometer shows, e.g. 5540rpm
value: 1400rpm
